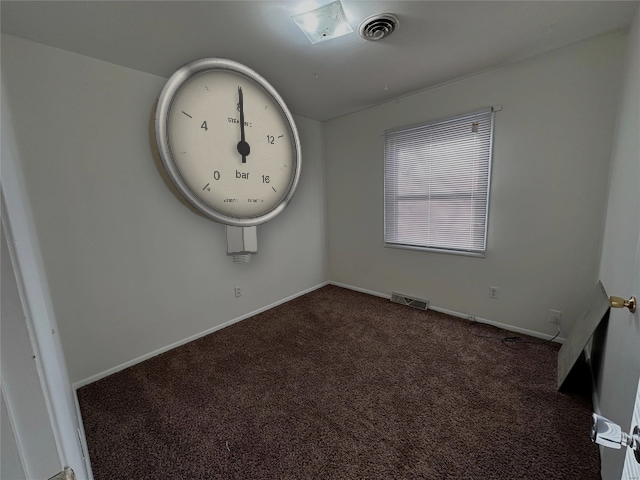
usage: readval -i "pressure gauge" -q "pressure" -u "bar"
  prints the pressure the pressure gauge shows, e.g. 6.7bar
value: 8bar
